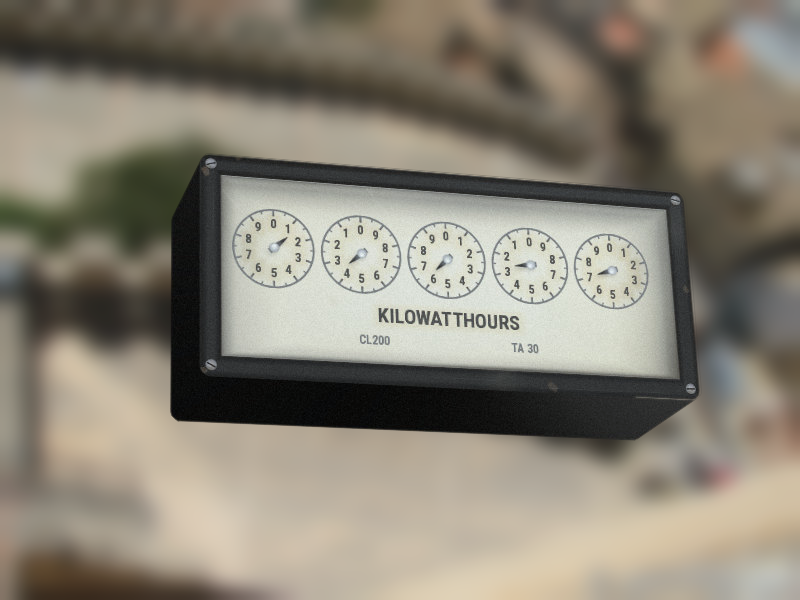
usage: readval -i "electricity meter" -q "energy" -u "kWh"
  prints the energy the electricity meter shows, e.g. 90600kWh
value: 13627kWh
